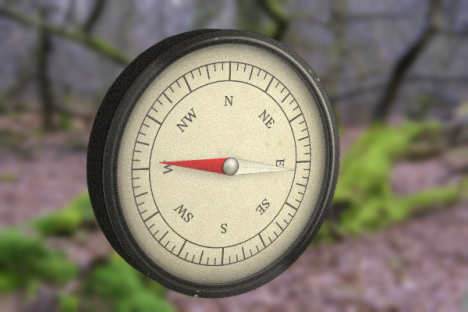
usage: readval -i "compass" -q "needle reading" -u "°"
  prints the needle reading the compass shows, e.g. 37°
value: 275°
